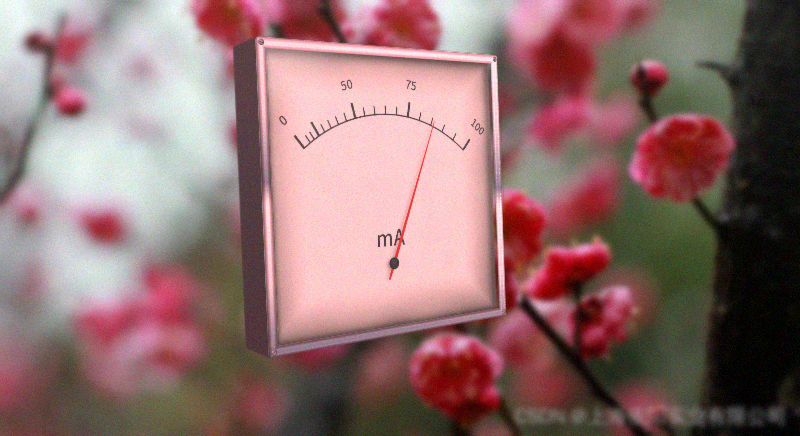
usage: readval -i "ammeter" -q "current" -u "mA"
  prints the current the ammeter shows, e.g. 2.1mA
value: 85mA
